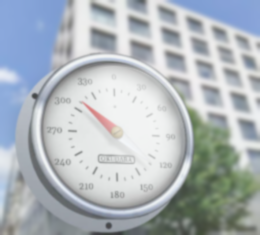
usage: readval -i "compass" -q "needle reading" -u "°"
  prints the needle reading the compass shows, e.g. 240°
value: 310°
